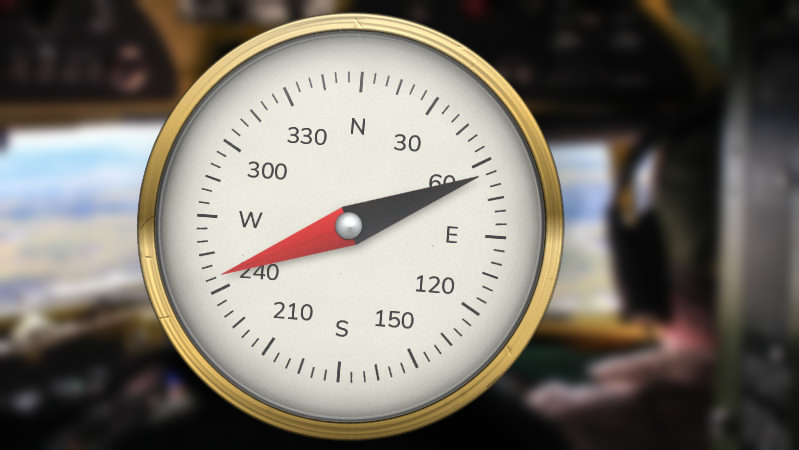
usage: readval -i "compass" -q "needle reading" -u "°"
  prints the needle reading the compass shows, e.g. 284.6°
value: 245°
